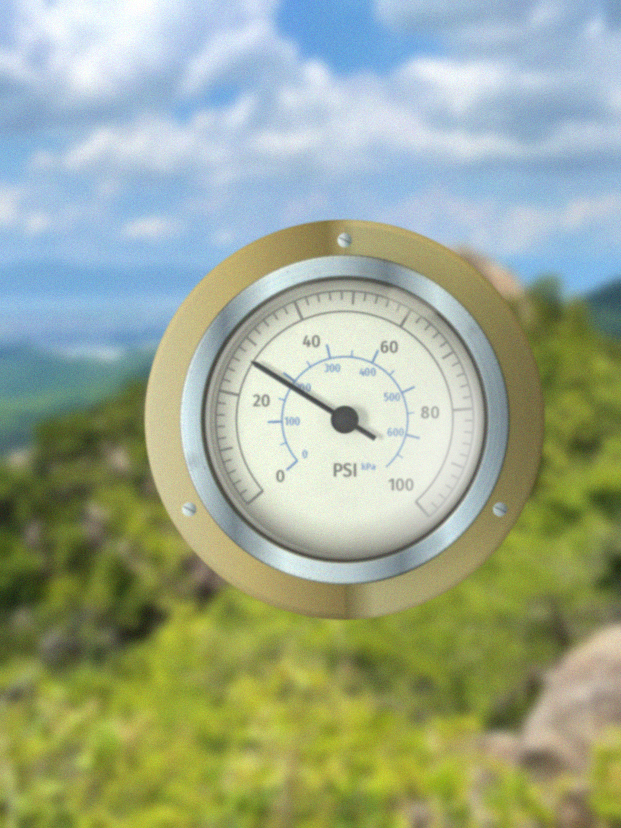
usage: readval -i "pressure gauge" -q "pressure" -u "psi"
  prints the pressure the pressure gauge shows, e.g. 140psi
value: 27psi
